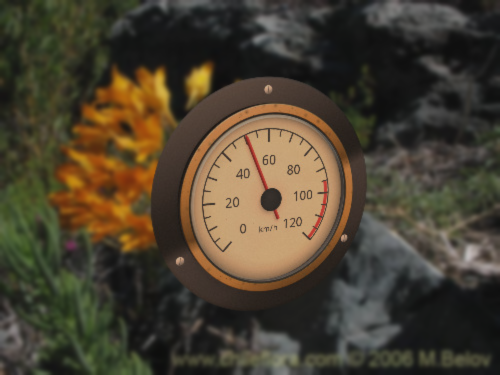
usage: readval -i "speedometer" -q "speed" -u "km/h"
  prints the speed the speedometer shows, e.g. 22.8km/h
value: 50km/h
